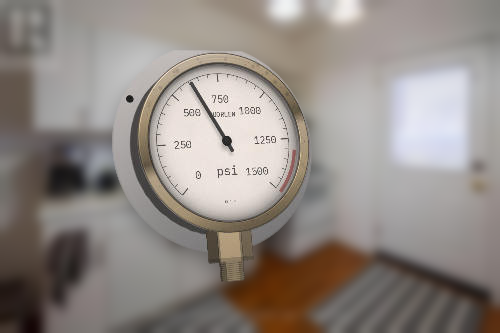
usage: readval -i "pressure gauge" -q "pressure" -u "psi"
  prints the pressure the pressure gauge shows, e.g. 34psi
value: 600psi
